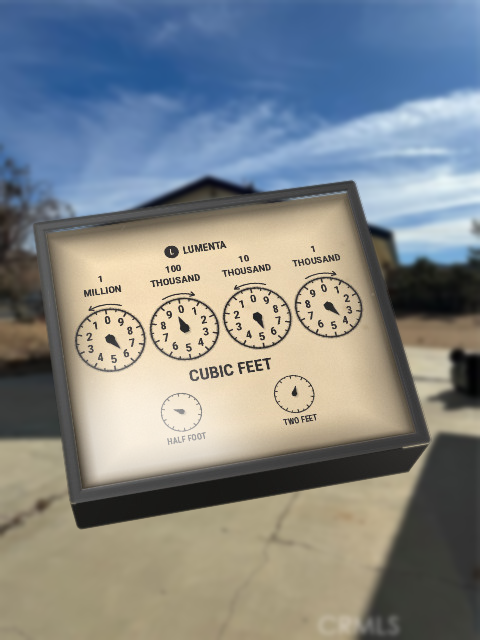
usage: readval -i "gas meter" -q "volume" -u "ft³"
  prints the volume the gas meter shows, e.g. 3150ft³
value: 595400ft³
